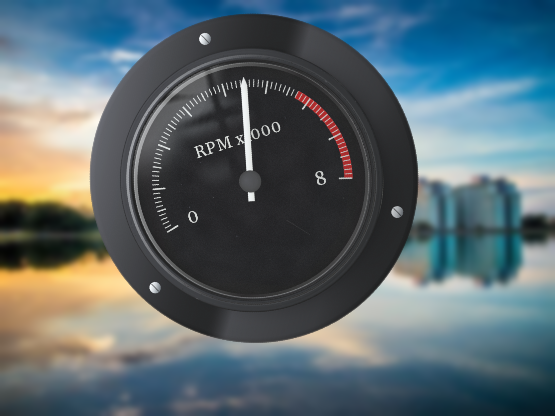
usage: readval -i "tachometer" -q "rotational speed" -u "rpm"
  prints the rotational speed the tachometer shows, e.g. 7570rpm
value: 4500rpm
